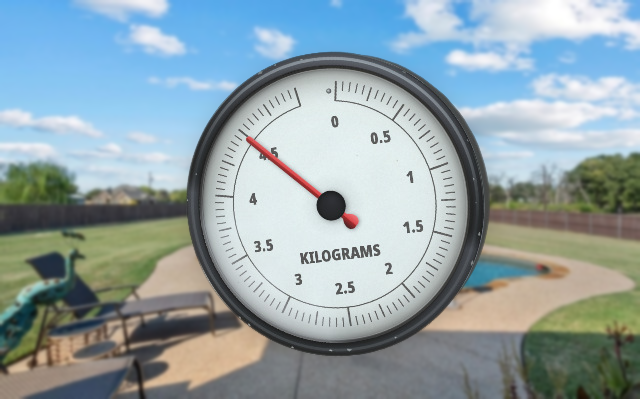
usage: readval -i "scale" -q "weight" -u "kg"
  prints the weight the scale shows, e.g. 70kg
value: 4.5kg
